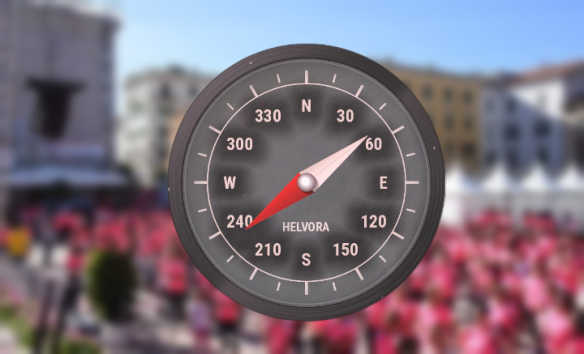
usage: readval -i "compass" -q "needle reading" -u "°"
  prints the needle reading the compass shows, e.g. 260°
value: 232.5°
